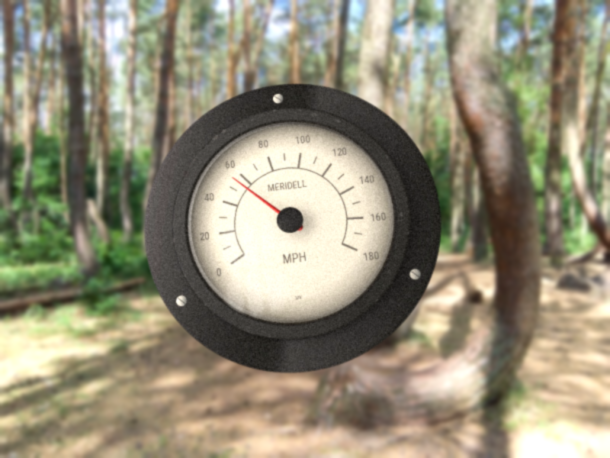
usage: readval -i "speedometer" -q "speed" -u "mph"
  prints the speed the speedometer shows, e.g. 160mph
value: 55mph
